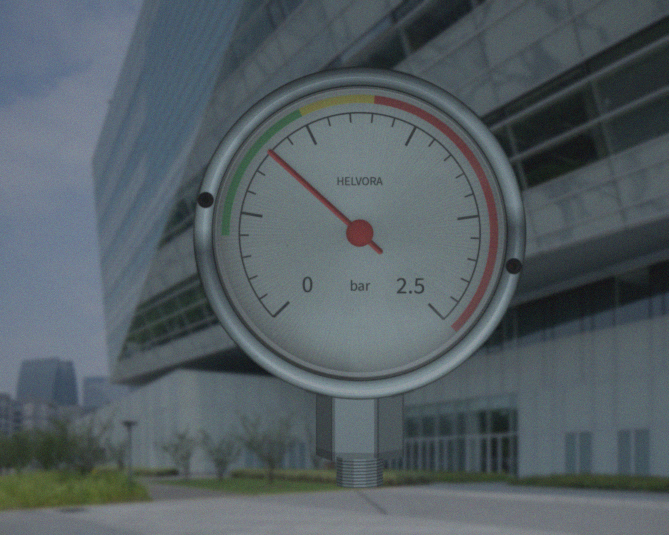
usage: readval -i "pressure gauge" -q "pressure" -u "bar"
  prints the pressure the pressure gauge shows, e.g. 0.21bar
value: 0.8bar
